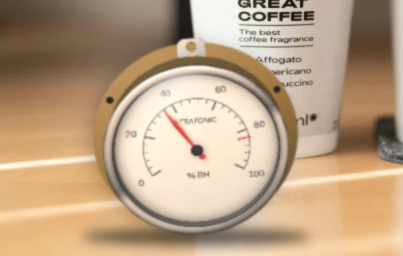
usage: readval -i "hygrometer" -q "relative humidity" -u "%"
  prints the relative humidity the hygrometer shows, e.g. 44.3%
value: 36%
